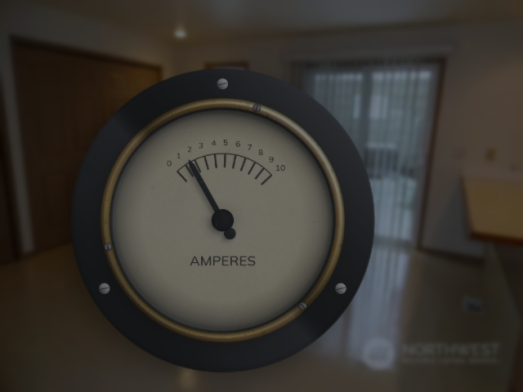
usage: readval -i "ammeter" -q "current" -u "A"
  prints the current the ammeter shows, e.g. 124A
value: 1.5A
